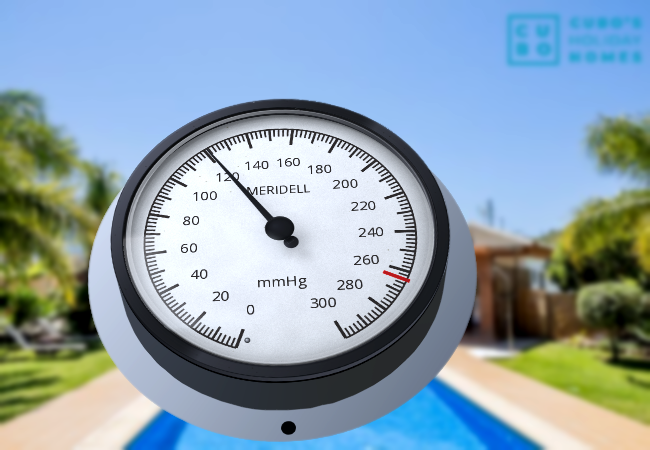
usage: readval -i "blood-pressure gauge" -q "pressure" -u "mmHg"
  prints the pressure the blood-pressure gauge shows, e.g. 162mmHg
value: 120mmHg
